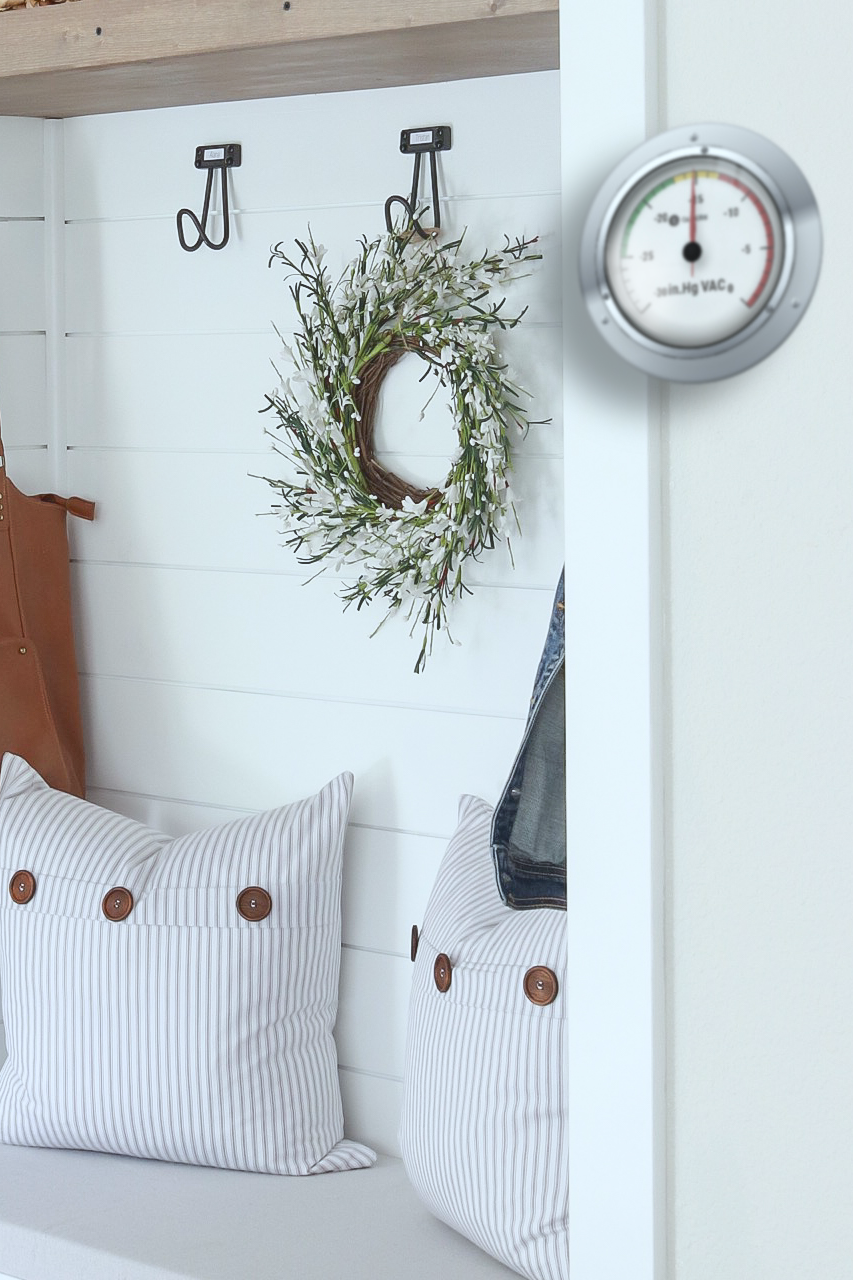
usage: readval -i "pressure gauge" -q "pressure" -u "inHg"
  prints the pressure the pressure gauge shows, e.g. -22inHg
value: -15inHg
